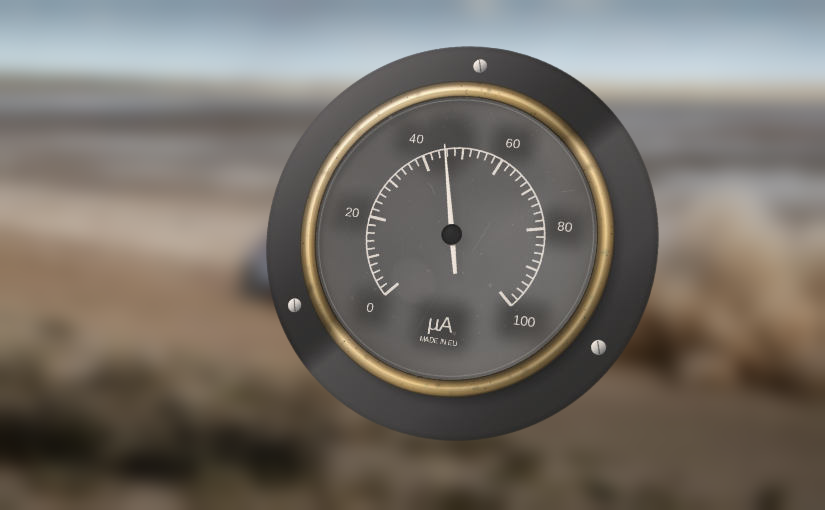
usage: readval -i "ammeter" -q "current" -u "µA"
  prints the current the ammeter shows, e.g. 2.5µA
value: 46µA
